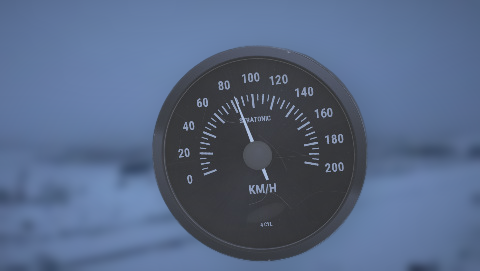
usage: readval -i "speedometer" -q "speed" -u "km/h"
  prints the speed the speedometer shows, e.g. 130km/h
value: 85km/h
